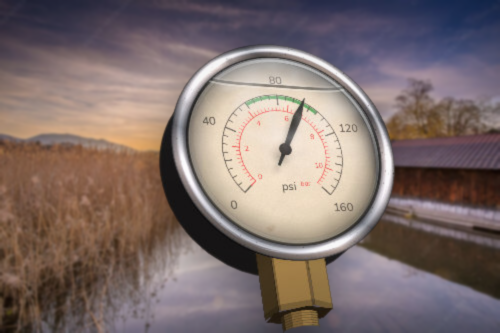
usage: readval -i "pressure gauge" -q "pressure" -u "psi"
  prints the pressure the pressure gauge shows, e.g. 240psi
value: 95psi
